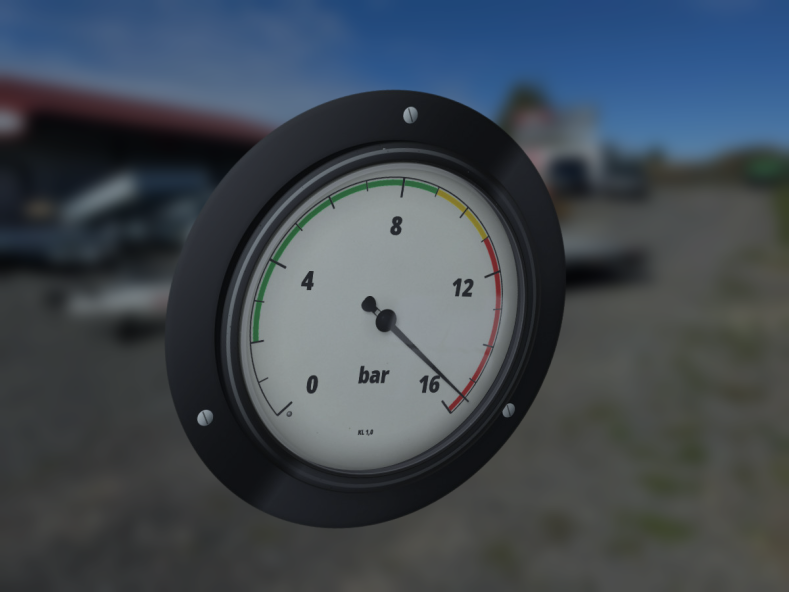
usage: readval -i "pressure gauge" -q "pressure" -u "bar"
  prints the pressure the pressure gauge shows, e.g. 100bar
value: 15.5bar
